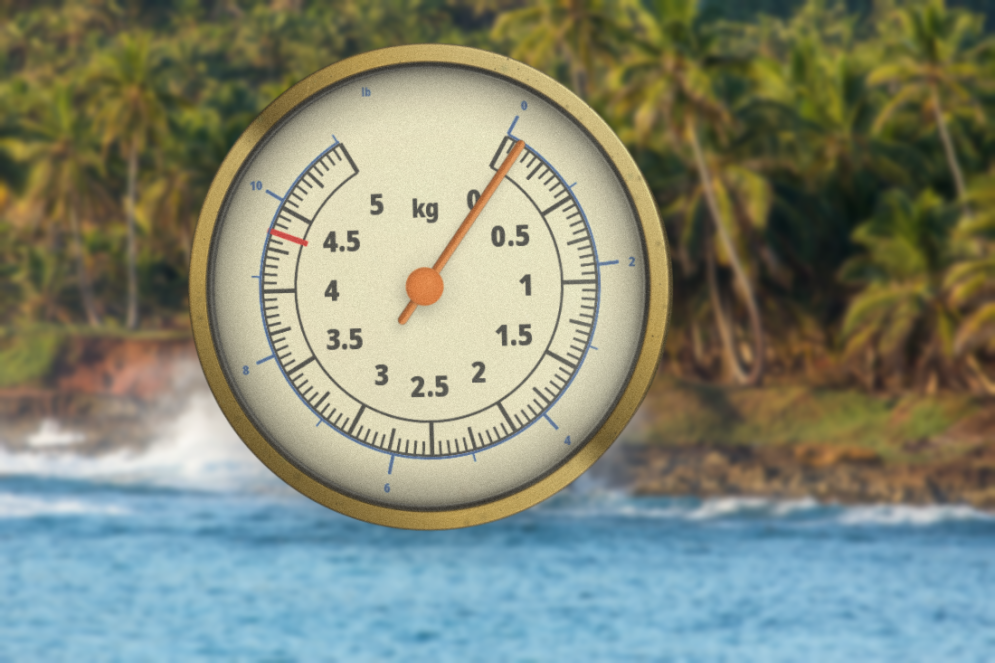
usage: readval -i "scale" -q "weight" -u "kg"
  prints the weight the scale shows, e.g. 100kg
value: 0.1kg
